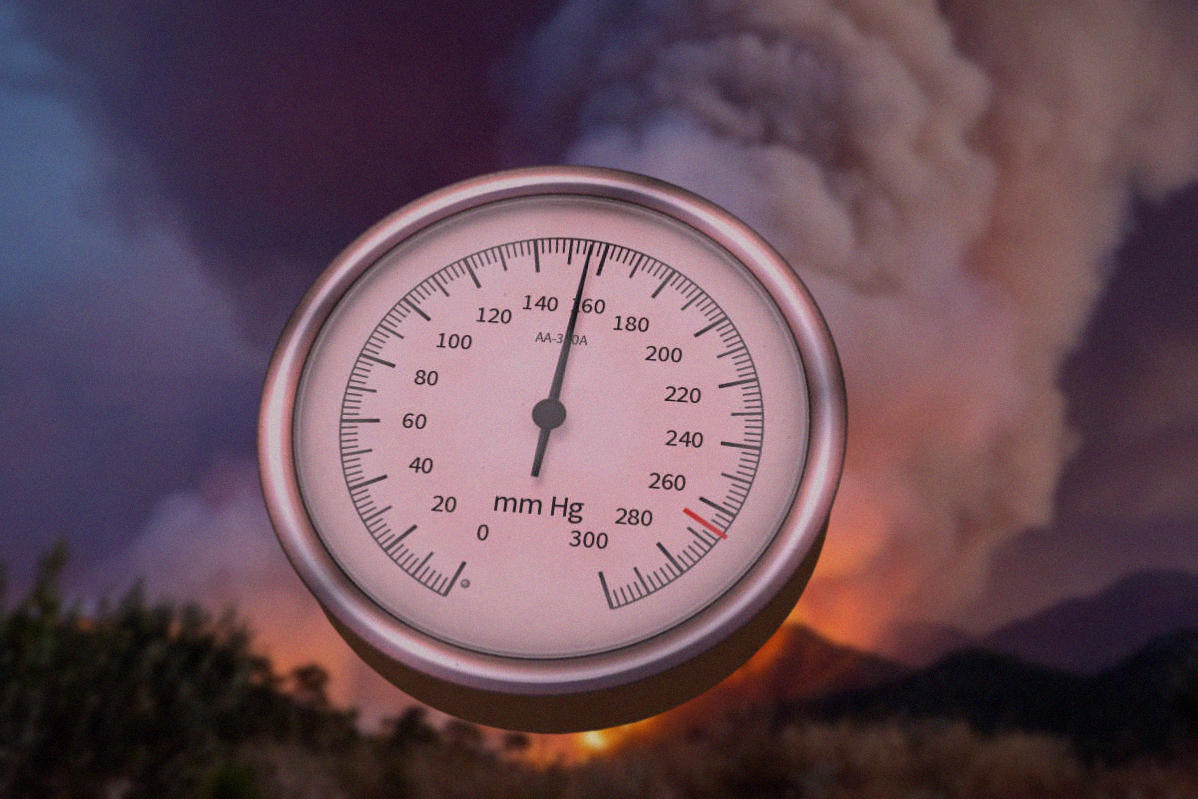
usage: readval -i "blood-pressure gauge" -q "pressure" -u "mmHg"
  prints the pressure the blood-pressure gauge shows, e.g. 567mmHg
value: 156mmHg
